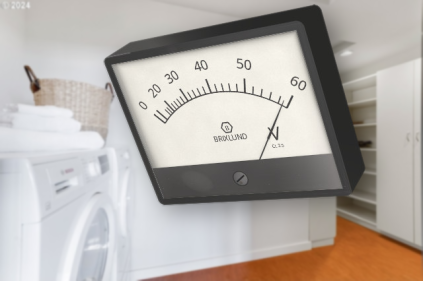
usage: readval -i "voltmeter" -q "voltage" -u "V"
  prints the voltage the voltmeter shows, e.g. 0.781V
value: 59V
